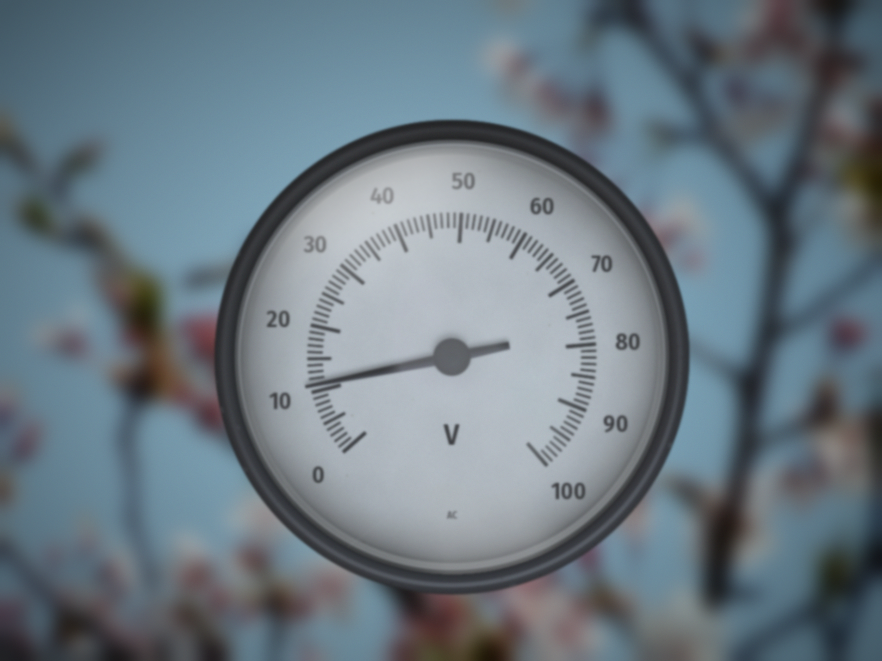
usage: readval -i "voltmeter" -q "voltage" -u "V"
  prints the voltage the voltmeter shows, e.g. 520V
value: 11V
